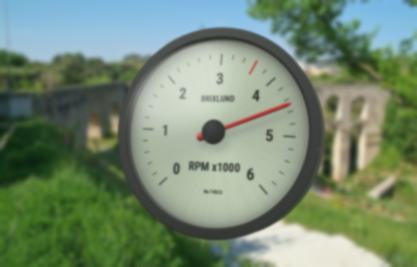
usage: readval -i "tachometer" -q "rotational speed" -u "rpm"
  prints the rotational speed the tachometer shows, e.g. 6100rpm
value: 4500rpm
